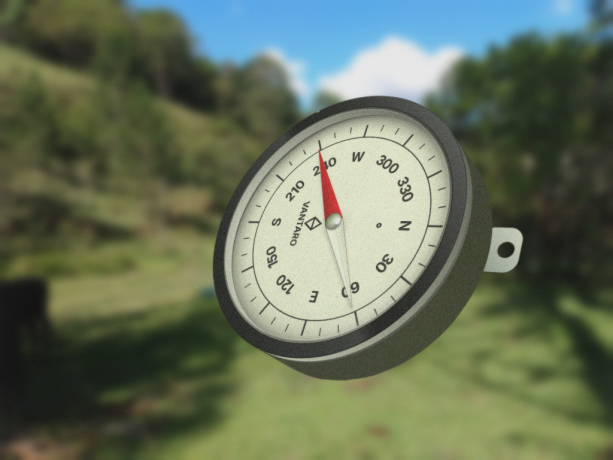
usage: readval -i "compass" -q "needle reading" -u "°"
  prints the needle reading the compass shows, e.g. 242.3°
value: 240°
